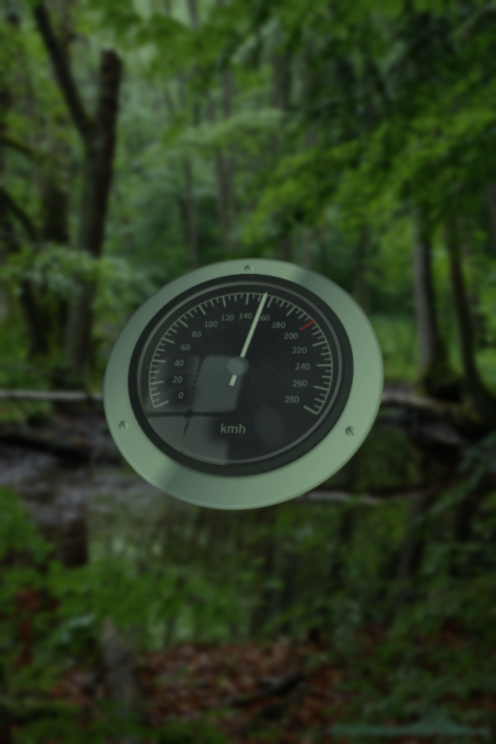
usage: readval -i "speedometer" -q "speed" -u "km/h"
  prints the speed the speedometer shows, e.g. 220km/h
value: 155km/h
